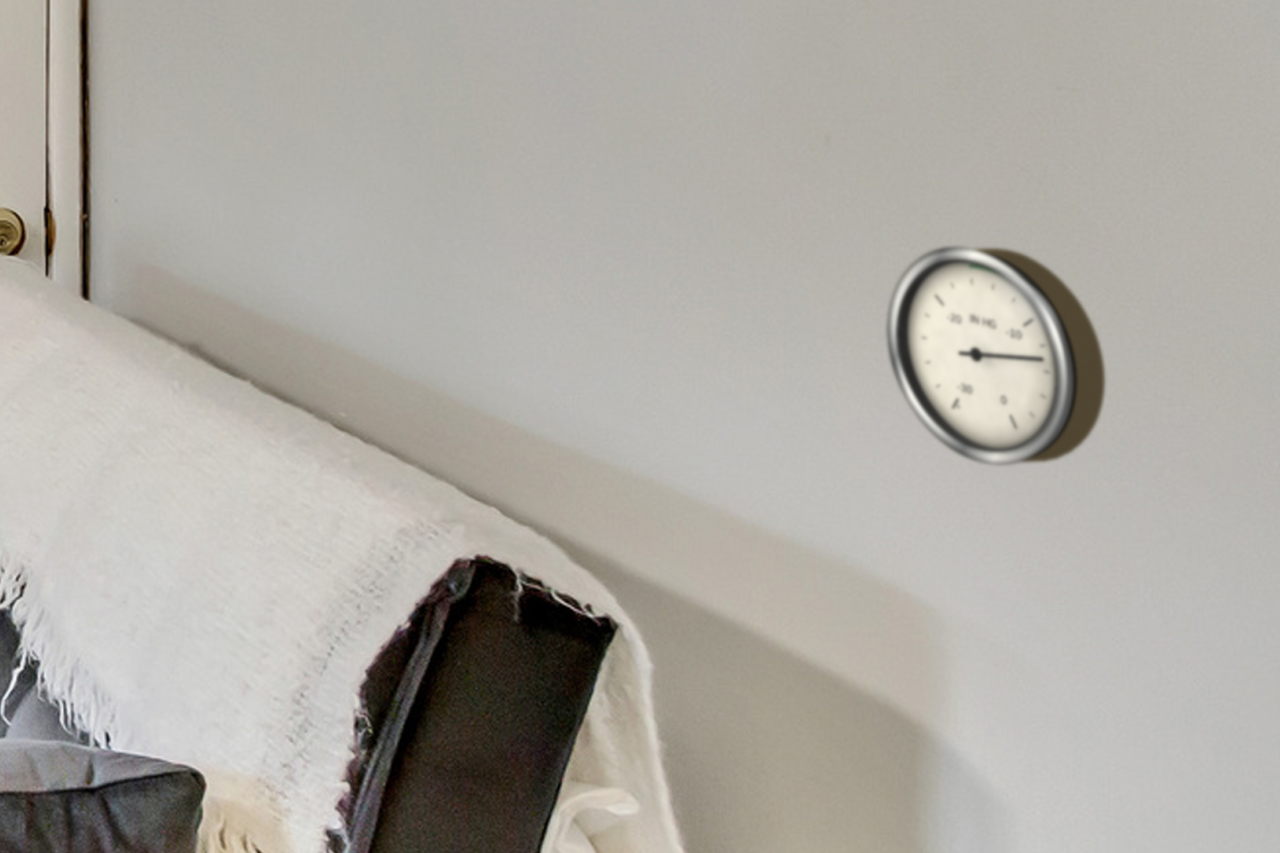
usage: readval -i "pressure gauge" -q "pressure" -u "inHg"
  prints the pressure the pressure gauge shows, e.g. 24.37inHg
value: -7inHg
